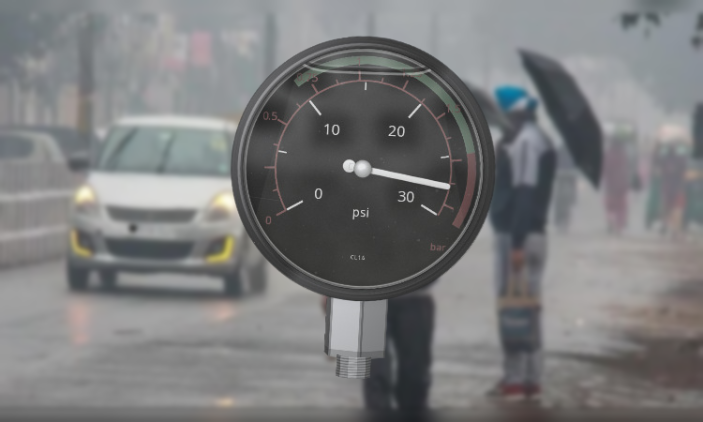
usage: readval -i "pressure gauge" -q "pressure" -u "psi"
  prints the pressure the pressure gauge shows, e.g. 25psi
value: 27.5psi
